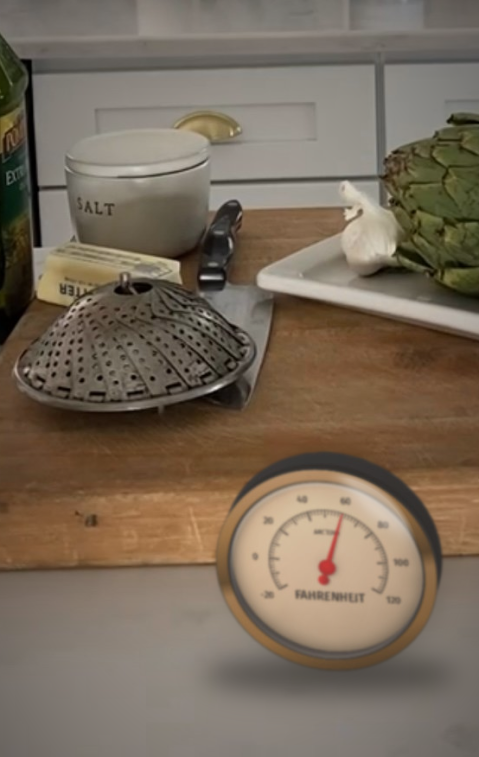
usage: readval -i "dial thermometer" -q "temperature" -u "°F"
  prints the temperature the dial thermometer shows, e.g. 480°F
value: 60°F
